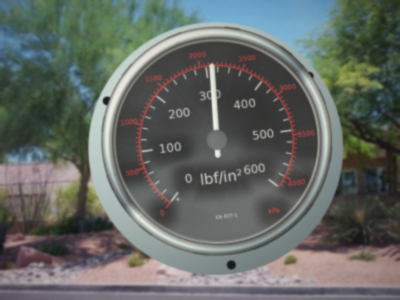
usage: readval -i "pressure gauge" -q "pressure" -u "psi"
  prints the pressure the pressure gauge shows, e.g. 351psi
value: 310psi
